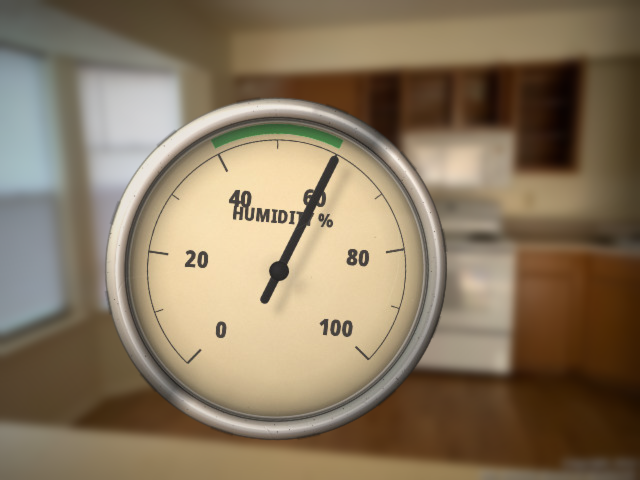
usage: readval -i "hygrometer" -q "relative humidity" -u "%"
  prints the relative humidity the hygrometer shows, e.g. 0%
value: 60%
